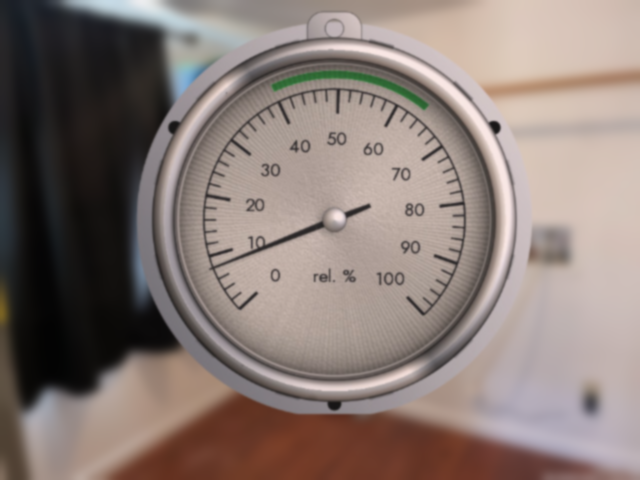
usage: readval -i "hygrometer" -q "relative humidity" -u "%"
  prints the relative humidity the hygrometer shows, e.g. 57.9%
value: 8%
